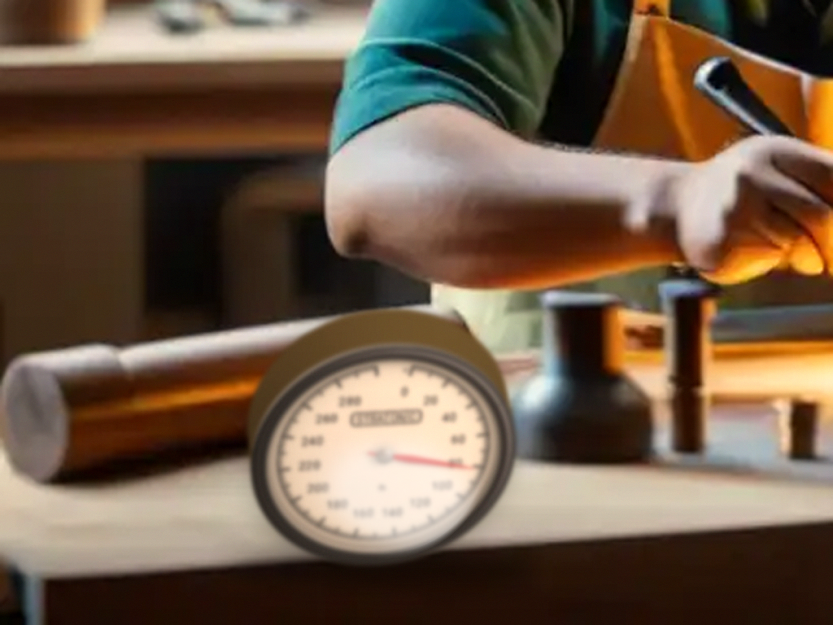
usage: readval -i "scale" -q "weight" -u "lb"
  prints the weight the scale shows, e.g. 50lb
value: 80lb
